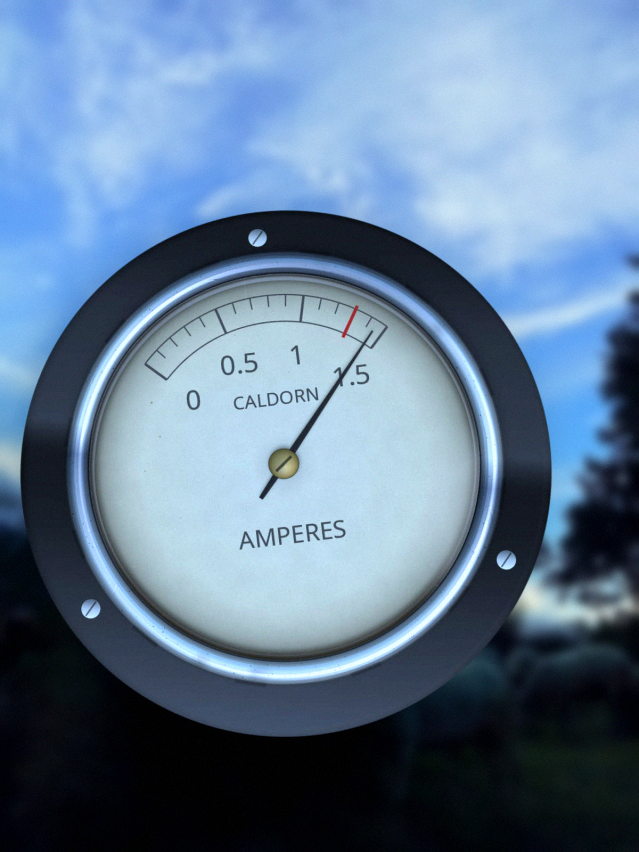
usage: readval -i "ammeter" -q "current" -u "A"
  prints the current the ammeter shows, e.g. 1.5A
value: 1.45A
